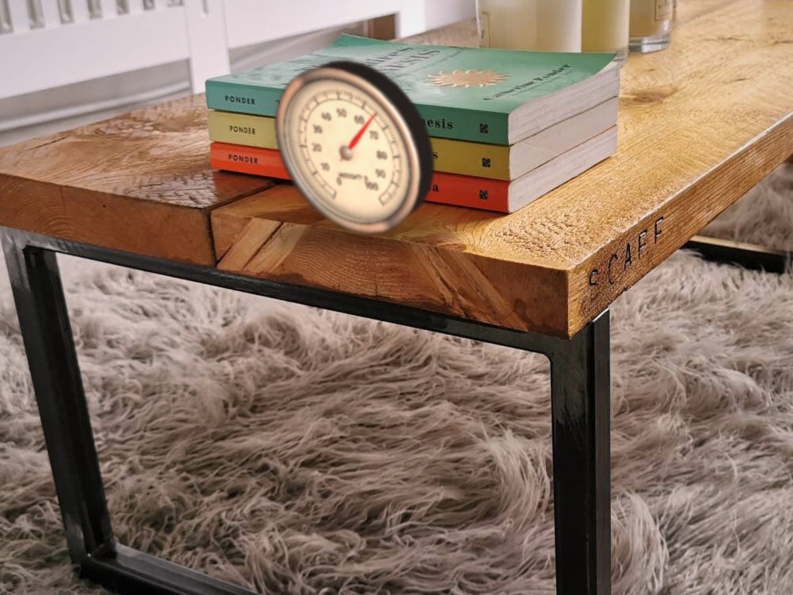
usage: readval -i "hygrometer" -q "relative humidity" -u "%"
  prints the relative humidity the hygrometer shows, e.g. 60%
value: 65%
